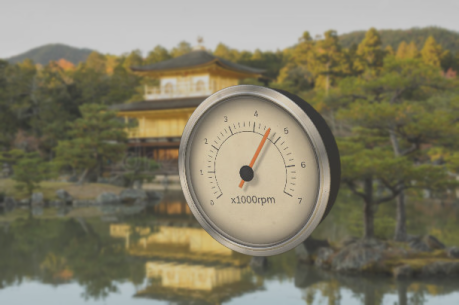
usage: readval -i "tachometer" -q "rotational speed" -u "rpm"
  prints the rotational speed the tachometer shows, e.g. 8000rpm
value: 4600rpm
